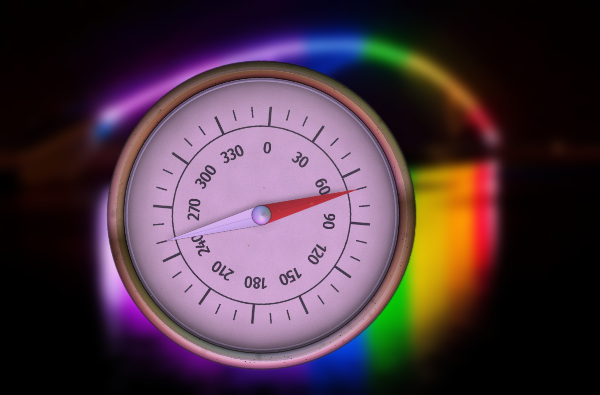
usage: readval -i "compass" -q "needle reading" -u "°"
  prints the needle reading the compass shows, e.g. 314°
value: 70°
